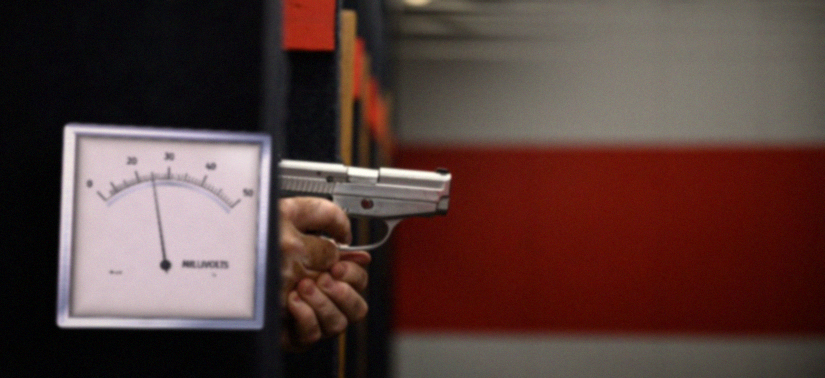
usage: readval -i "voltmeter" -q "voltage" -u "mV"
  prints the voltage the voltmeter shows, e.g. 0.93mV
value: 25mV
